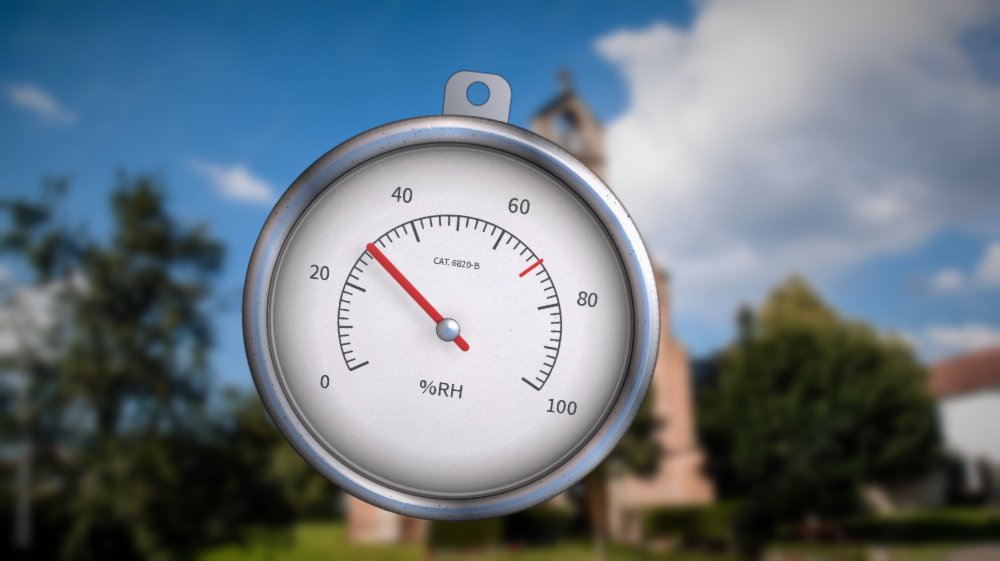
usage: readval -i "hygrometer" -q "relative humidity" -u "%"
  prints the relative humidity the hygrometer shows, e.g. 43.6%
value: 30%
